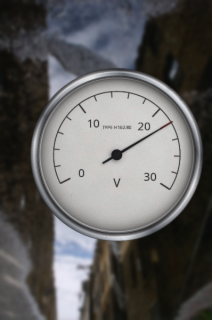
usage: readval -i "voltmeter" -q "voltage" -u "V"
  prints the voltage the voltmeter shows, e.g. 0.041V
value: 22V
